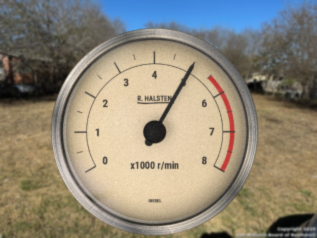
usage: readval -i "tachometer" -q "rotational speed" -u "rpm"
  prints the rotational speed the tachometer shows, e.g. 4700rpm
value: 5000rpm
